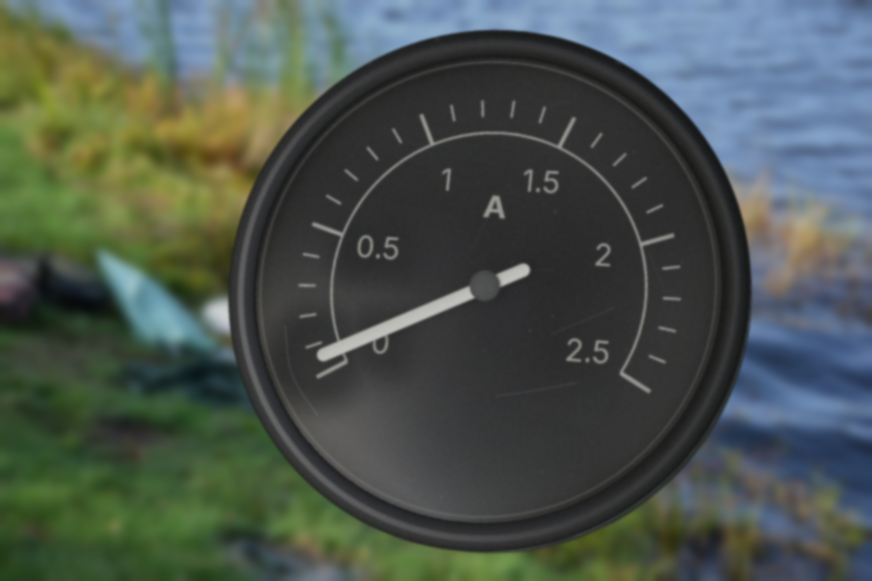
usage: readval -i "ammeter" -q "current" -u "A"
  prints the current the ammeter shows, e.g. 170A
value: 0.05A
